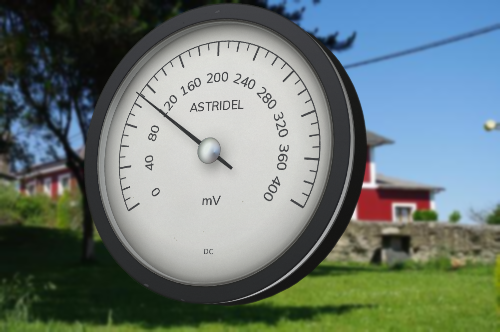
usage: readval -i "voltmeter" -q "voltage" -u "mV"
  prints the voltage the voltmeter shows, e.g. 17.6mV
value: 110mV
